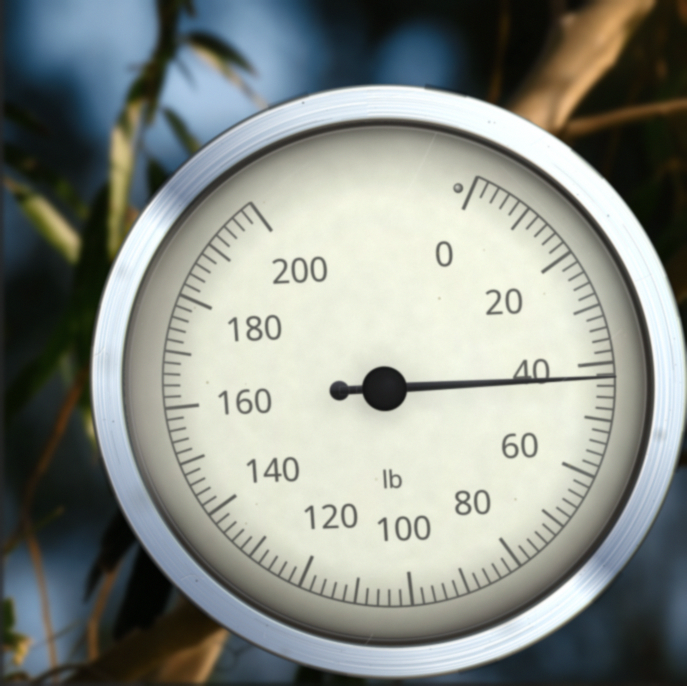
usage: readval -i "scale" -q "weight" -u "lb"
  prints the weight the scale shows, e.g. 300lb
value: 42lb
